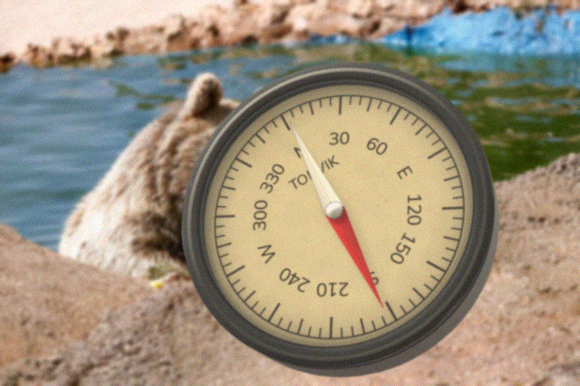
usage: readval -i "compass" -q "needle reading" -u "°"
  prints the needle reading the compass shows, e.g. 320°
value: 182.5°
